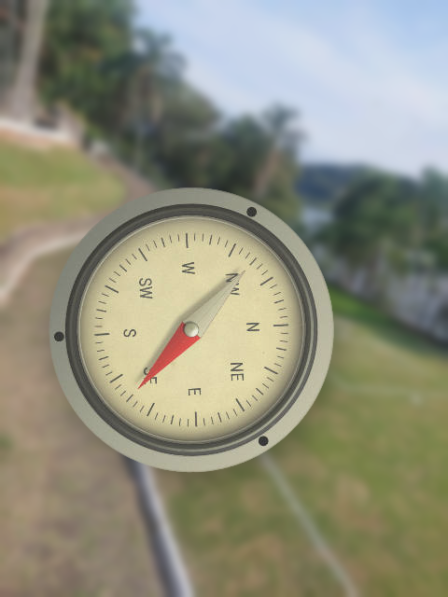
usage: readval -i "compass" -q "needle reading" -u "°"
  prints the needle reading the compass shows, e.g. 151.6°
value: 135°
